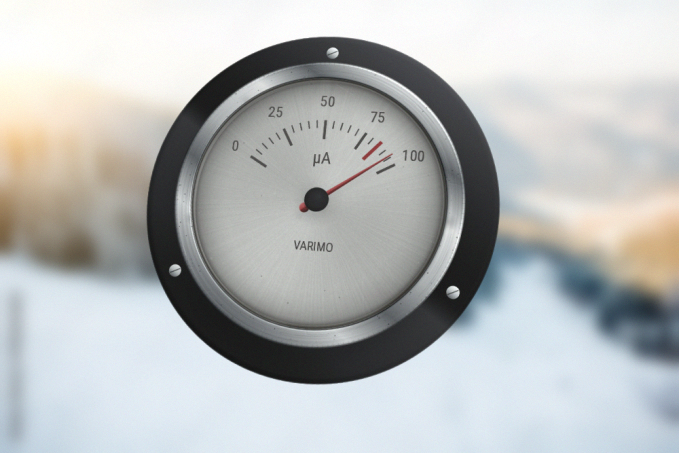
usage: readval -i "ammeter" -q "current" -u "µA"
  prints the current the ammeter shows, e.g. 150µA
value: 95µA
